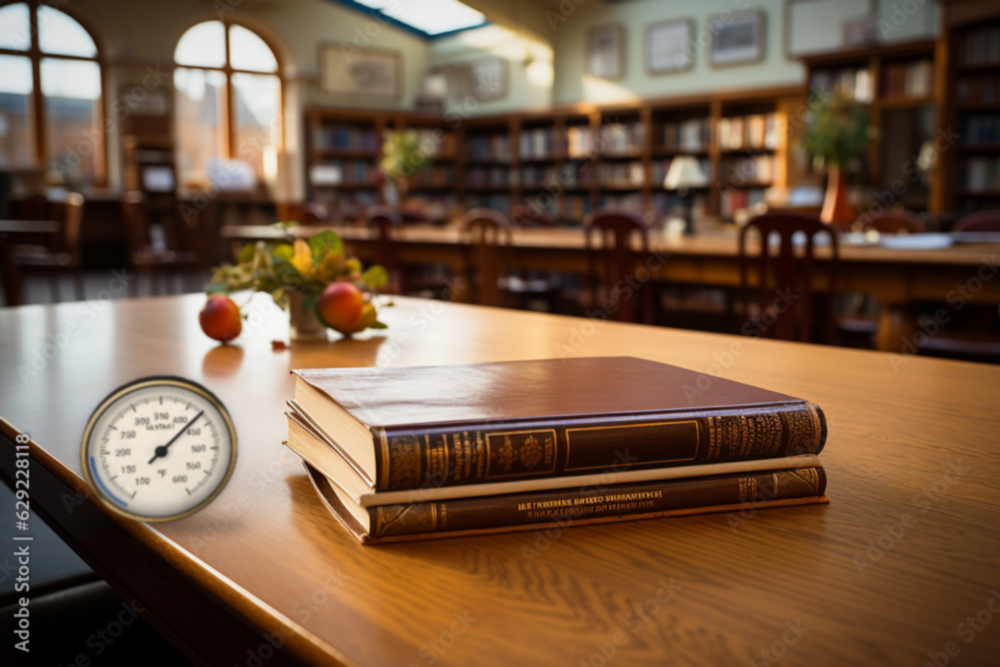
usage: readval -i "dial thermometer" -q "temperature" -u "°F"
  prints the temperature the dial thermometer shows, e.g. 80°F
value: 425°F
